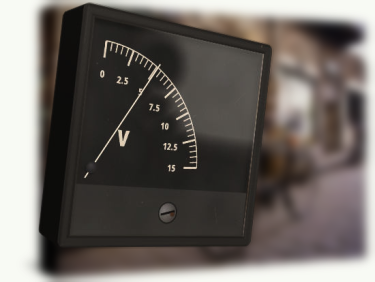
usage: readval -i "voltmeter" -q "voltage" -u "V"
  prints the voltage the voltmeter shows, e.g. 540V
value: 5V
